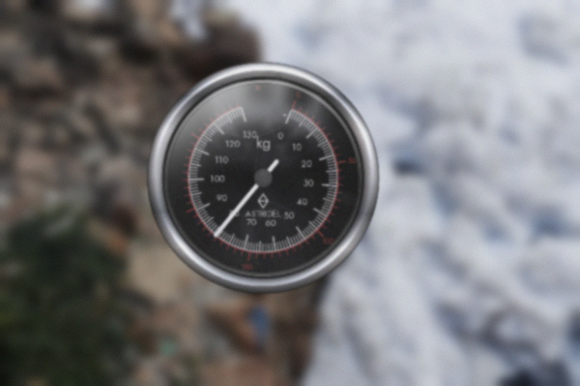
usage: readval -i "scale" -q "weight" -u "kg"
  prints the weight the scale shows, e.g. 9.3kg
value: 80kg
